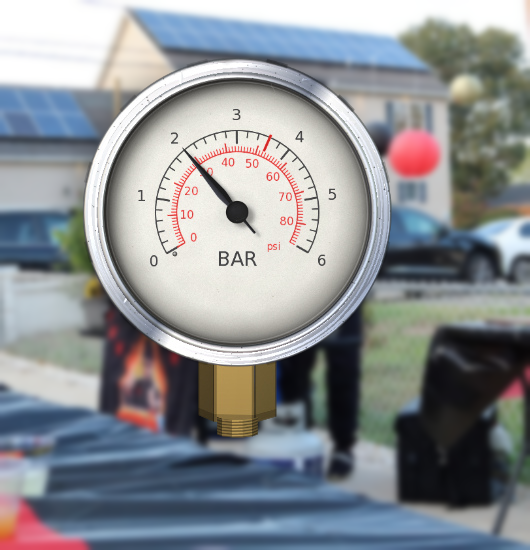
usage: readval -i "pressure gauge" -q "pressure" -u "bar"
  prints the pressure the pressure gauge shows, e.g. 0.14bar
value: 2bar
